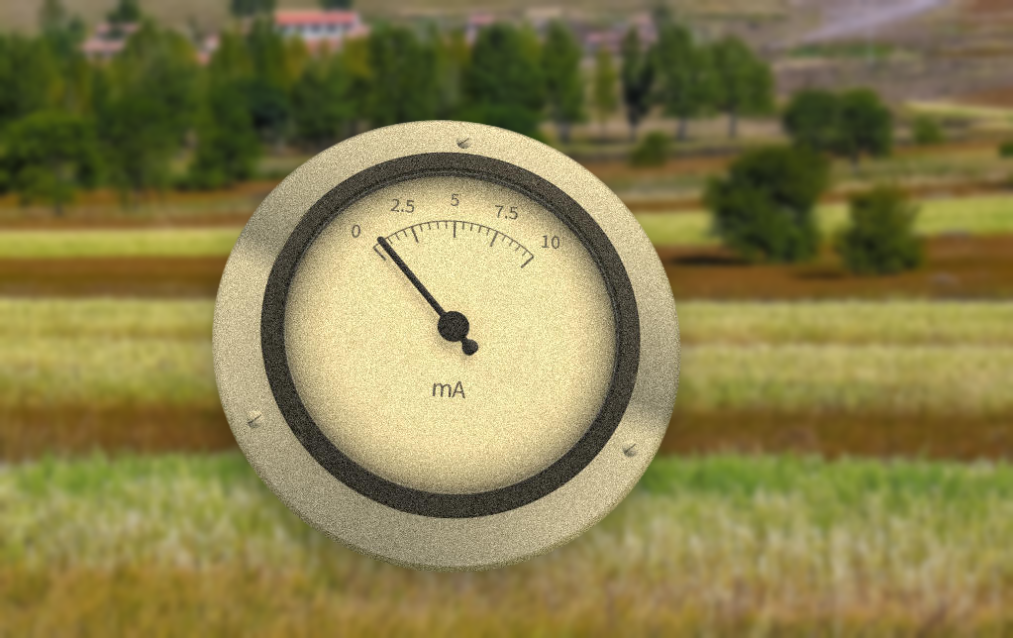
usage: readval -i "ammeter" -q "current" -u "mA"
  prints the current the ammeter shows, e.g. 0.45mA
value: 0.5mA
